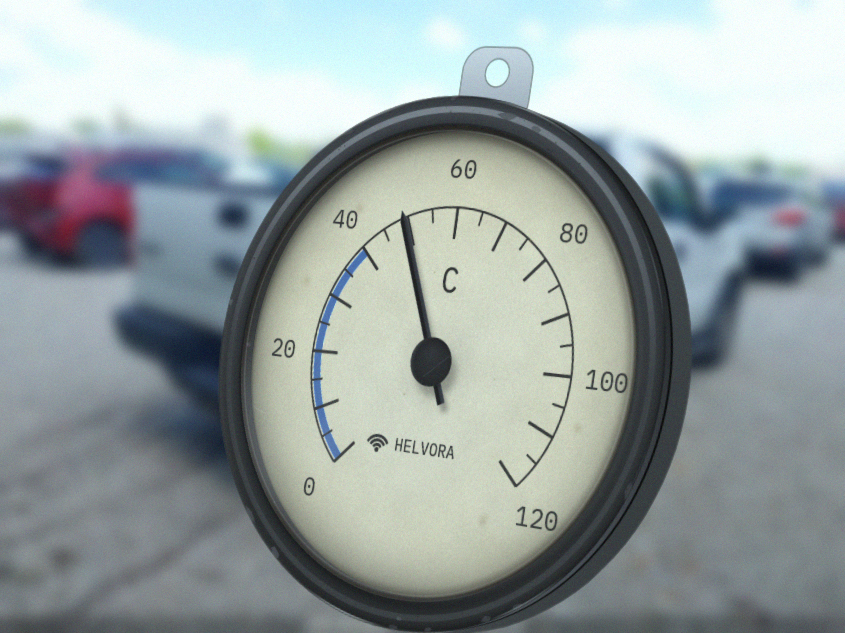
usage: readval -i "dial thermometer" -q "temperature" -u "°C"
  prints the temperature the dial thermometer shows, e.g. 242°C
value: 50°C
